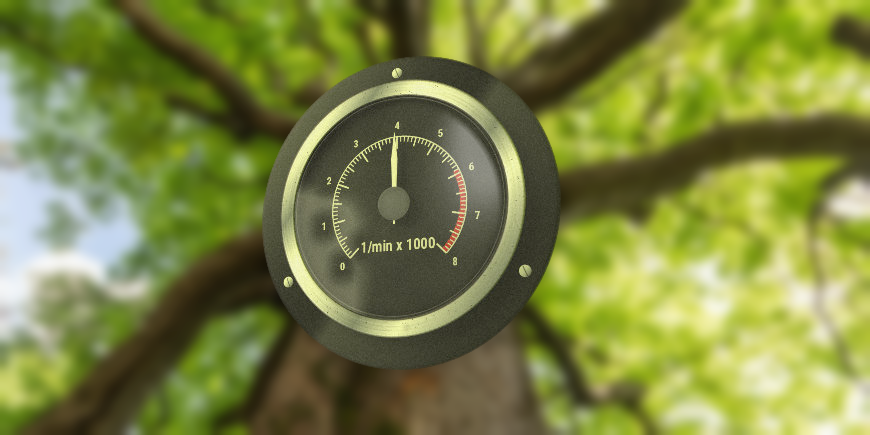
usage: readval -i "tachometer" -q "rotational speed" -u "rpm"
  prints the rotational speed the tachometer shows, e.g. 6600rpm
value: 4000rpm
